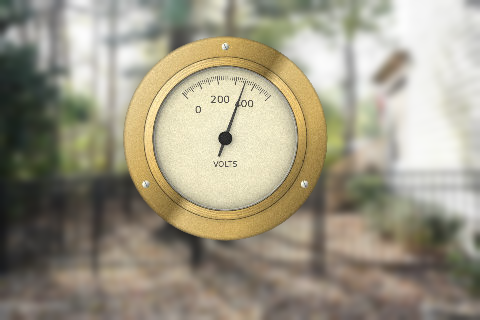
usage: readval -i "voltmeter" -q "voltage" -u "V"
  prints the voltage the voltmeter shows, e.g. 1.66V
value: 350V
